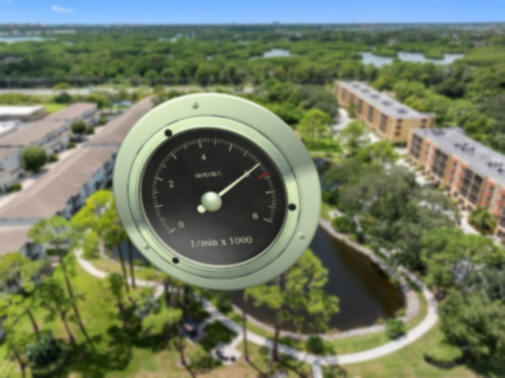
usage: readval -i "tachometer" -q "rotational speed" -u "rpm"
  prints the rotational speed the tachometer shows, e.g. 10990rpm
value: 6000rpm
